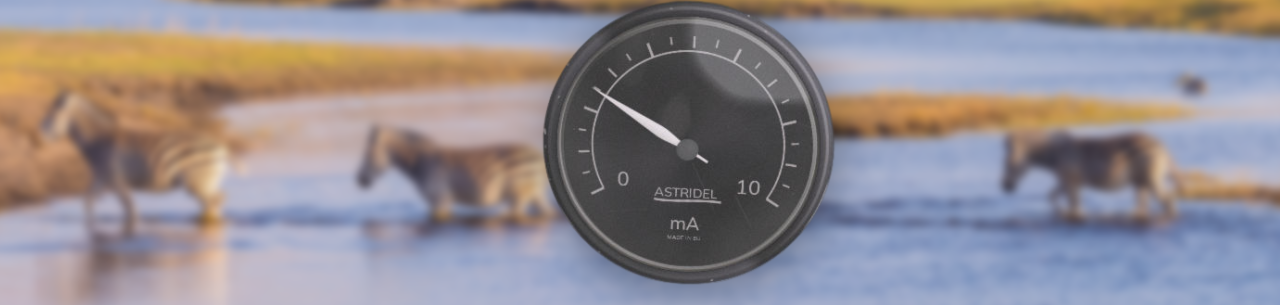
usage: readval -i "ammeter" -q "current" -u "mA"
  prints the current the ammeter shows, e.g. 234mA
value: 2.5mA
